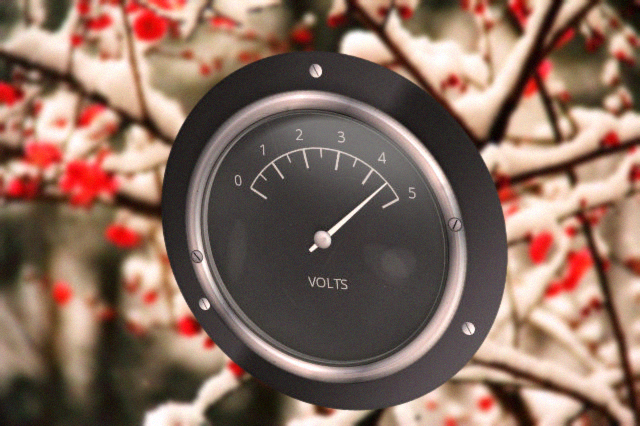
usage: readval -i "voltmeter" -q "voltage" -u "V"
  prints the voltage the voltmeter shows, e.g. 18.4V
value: 4.5V
